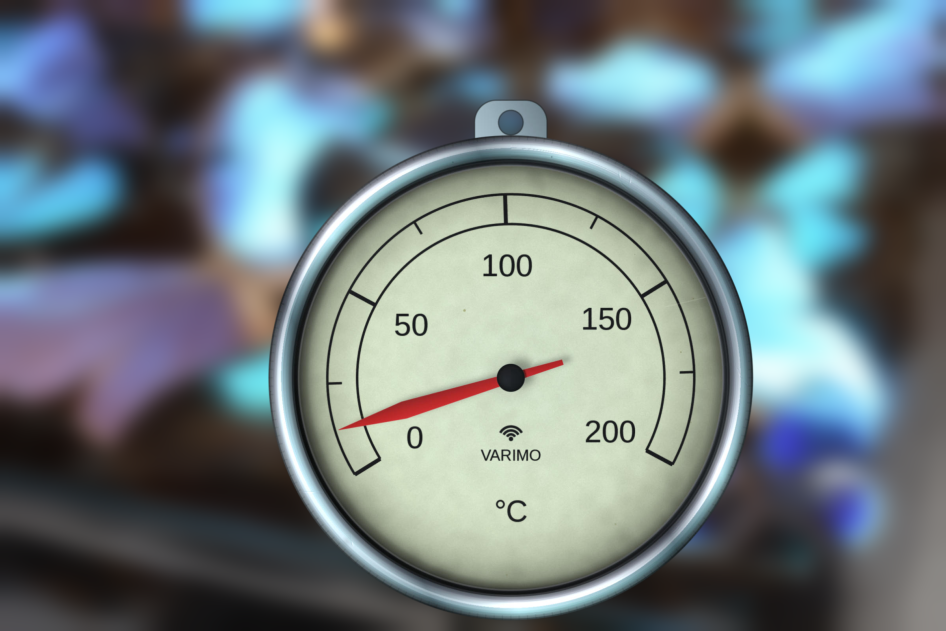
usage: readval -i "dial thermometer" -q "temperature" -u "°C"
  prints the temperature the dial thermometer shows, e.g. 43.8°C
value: 12.5°C
